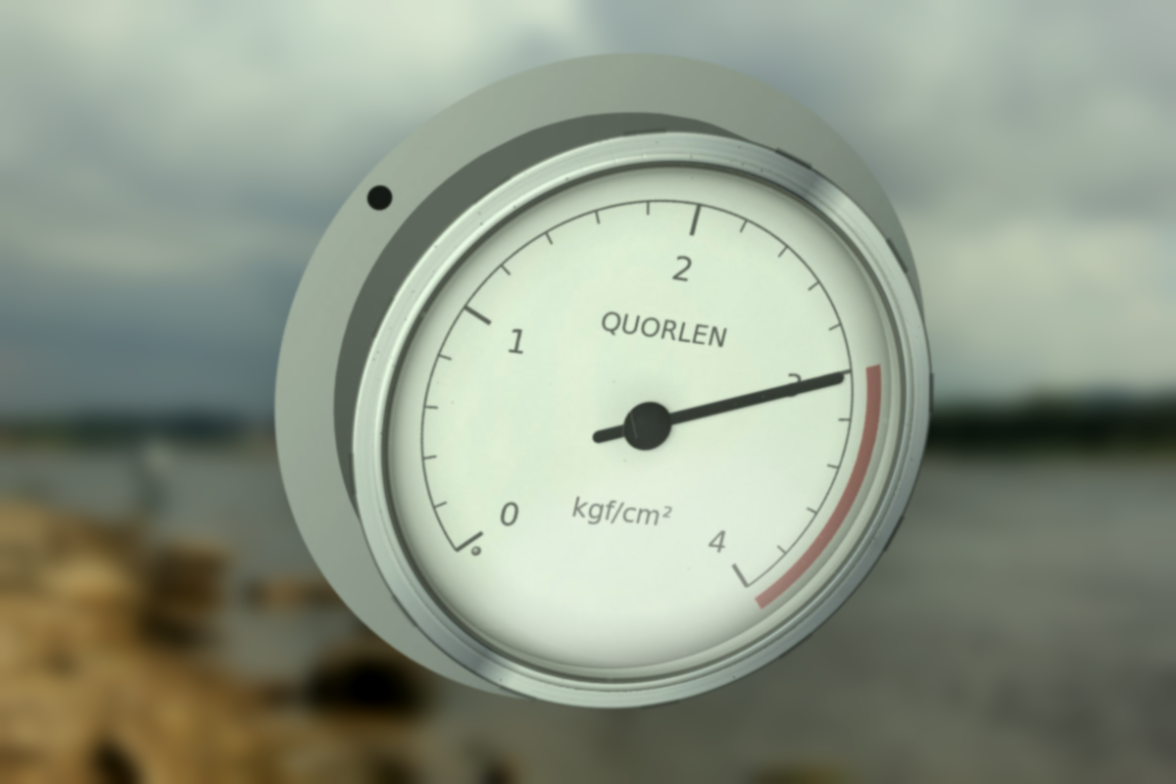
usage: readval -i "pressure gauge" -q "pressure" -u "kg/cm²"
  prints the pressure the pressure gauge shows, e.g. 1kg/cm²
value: 3kg/cm²
